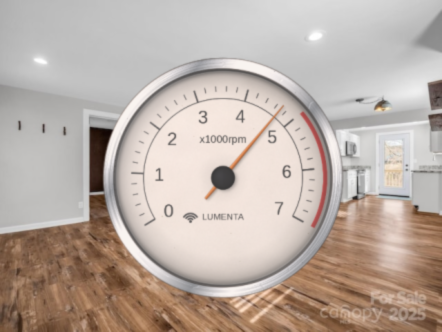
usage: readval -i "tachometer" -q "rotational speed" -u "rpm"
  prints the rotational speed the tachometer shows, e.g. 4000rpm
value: 4700rpm
